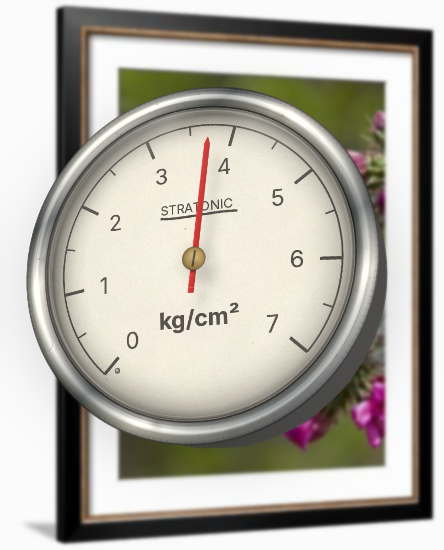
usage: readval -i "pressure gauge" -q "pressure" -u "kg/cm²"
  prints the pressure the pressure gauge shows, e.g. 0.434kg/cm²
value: 3.75kg/cm²
